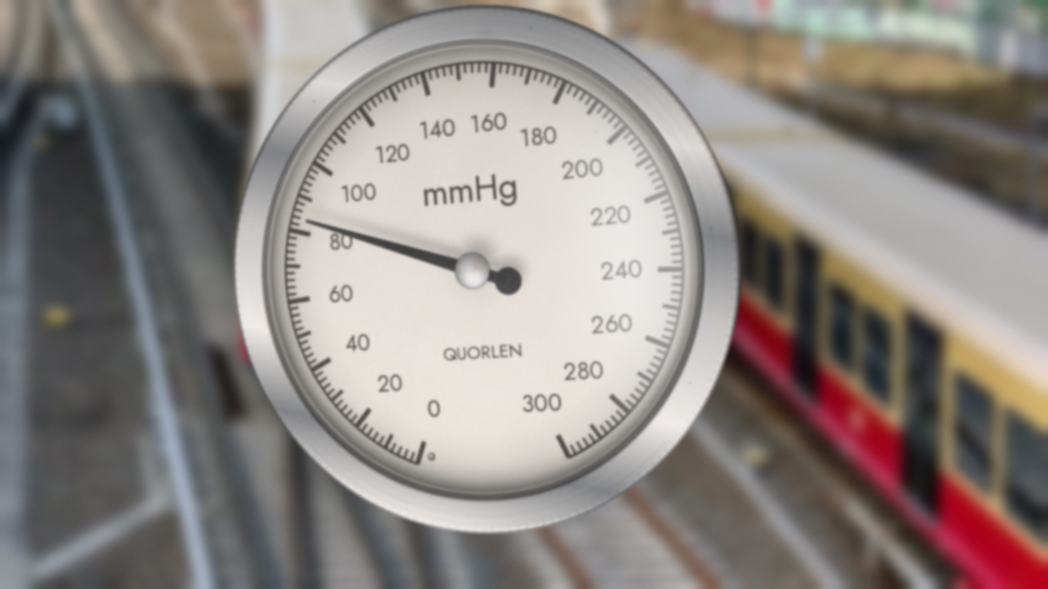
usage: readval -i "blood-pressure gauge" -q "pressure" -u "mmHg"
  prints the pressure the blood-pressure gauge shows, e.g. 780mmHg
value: 84mmHg
